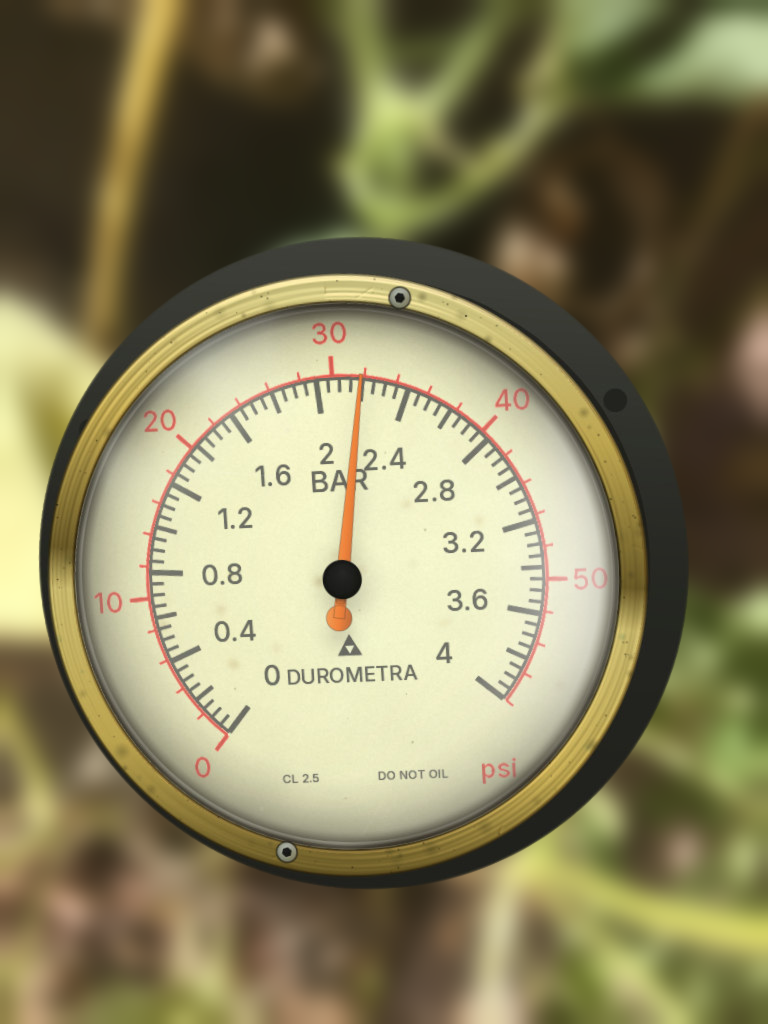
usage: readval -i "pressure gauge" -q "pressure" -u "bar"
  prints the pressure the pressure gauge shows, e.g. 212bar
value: 2.2bar
